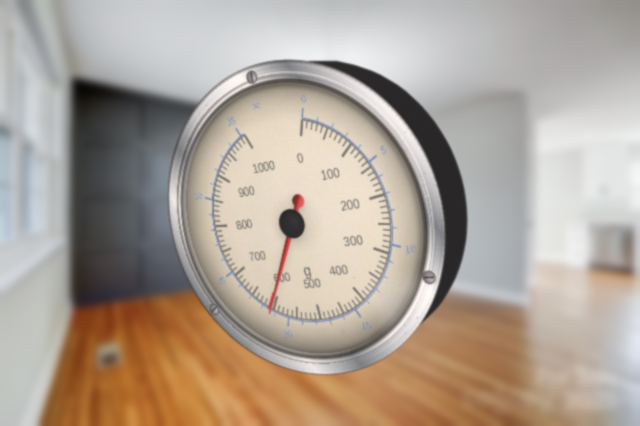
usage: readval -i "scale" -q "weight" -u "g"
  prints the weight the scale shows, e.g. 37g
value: 600g
